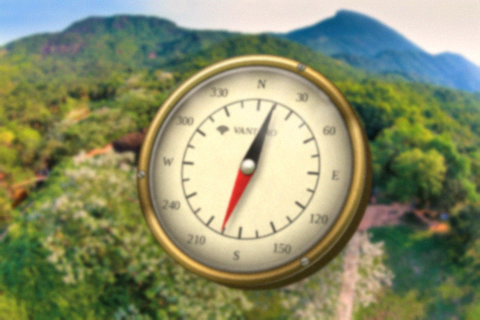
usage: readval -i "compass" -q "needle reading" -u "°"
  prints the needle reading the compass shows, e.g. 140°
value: 195°
